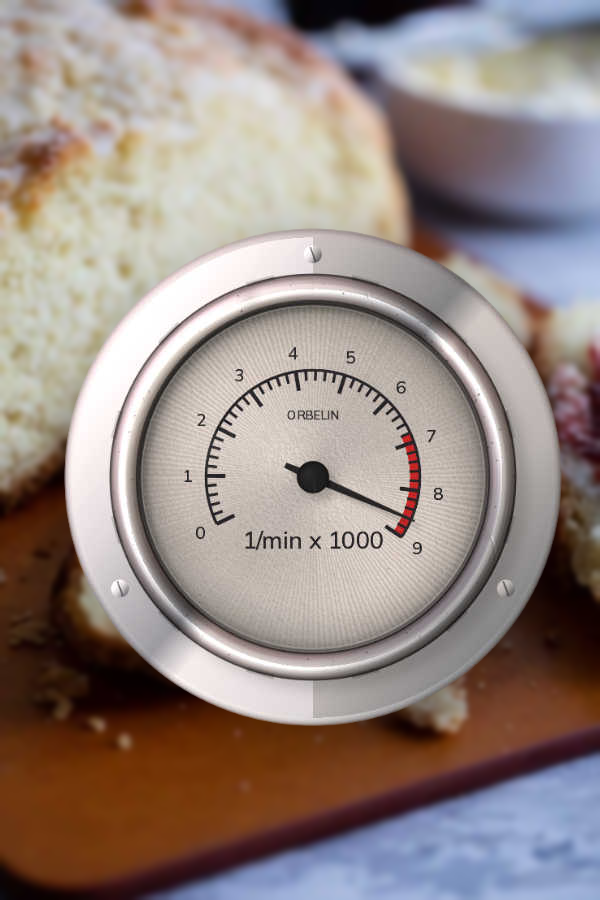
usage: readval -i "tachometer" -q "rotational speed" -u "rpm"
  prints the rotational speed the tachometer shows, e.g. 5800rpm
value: 8600rpm
